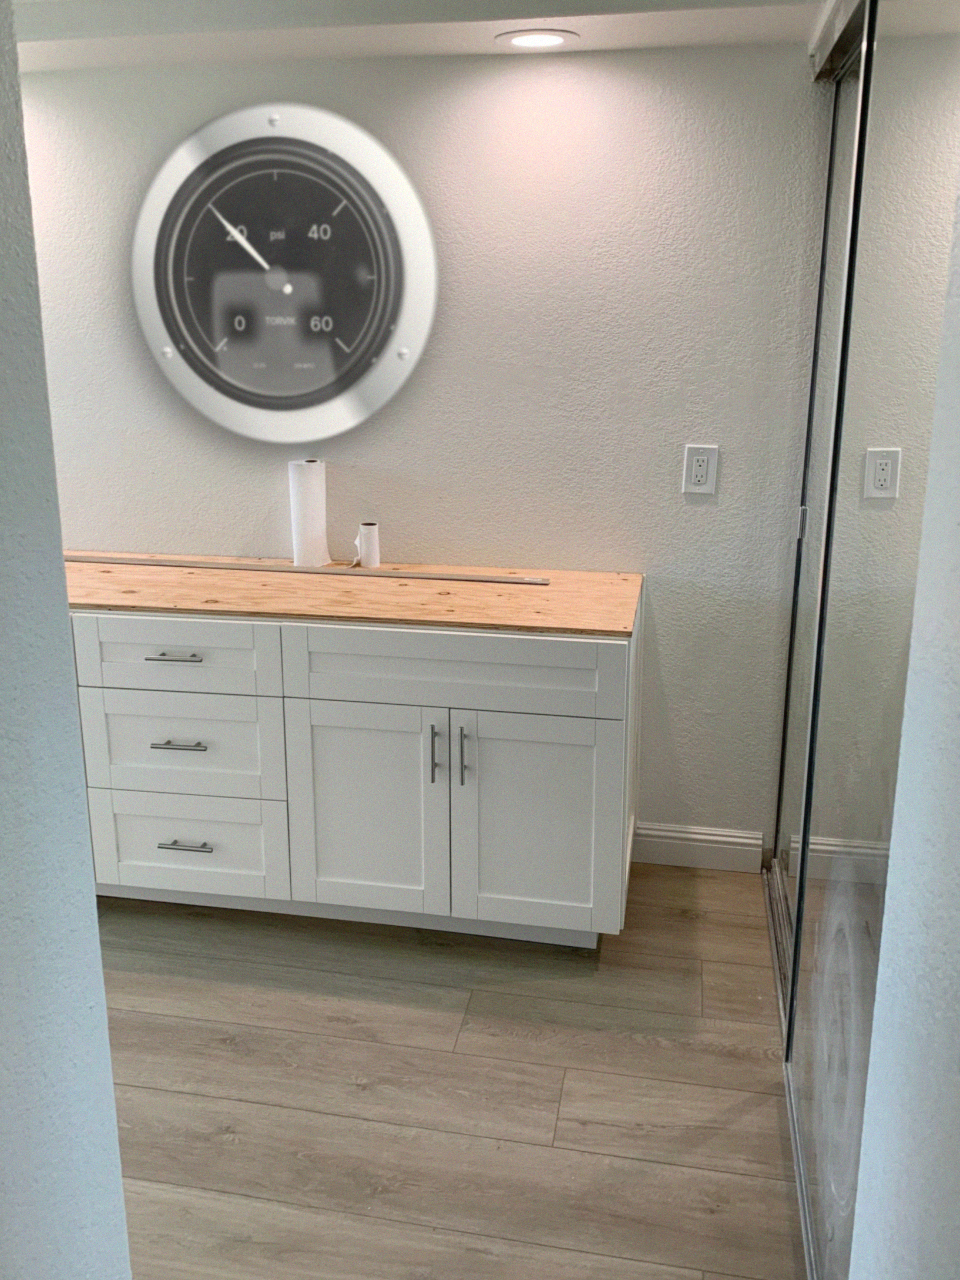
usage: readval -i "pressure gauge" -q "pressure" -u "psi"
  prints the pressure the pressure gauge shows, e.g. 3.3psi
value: 20psi
